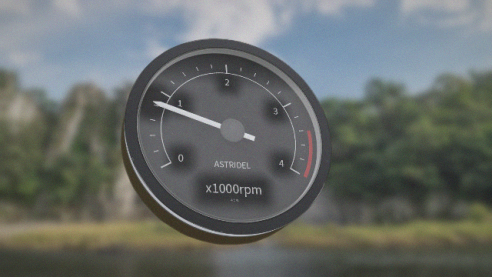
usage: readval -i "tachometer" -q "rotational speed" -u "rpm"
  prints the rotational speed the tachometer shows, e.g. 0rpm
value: 800rpm
